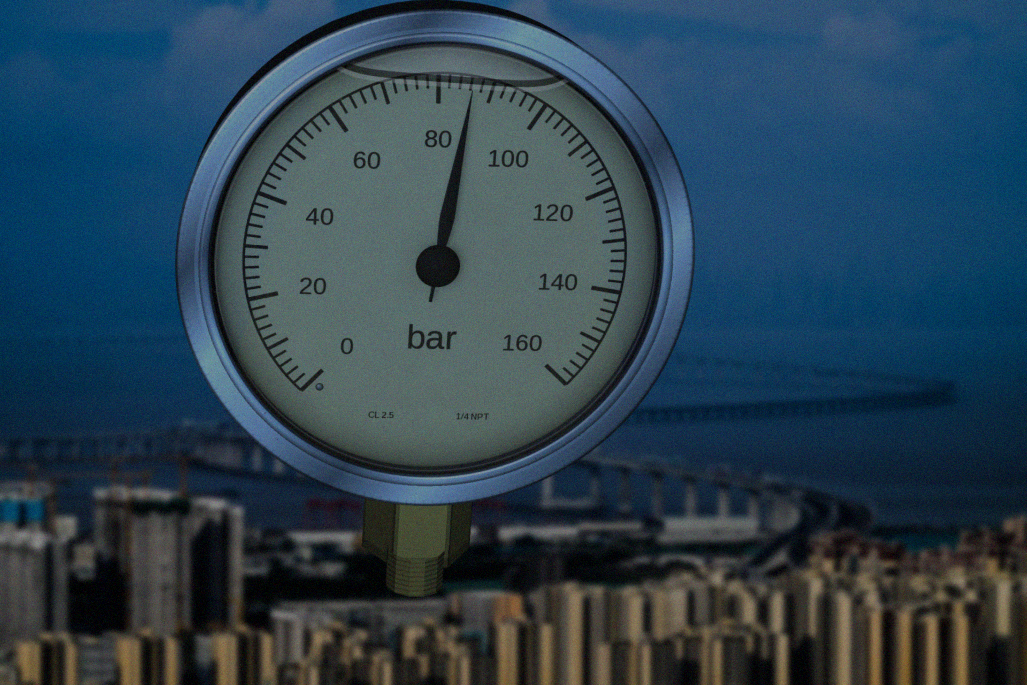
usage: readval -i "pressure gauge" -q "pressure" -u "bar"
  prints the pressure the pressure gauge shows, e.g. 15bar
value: 86bar
